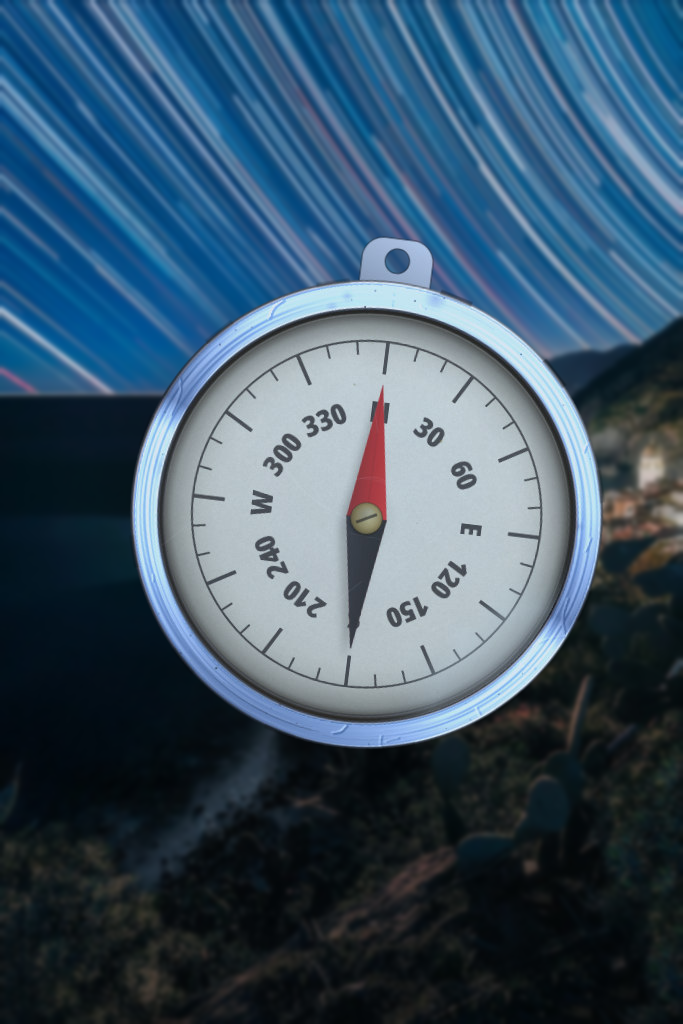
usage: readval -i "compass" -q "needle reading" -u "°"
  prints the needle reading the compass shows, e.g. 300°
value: 0°
